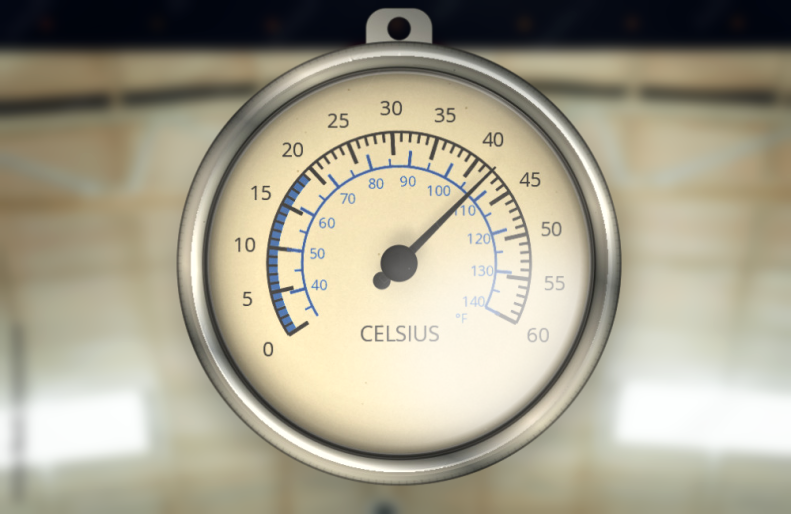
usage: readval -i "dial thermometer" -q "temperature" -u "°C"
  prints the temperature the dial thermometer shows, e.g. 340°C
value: 42°C
